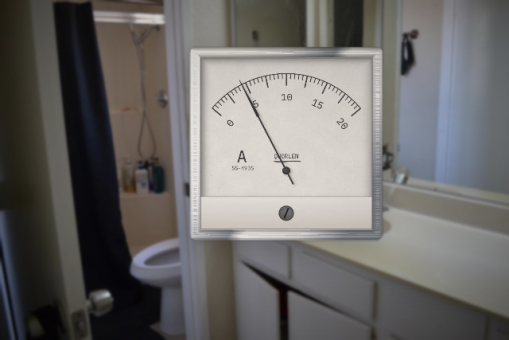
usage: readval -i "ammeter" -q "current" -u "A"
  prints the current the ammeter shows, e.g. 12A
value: 4.5A
